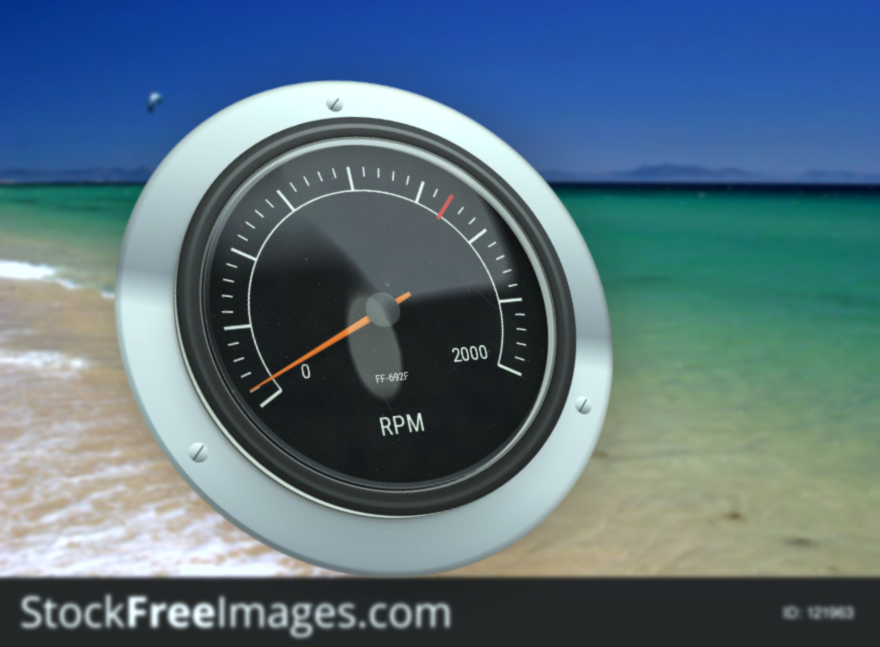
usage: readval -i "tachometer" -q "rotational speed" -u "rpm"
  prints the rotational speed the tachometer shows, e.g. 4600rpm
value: 50rpm
